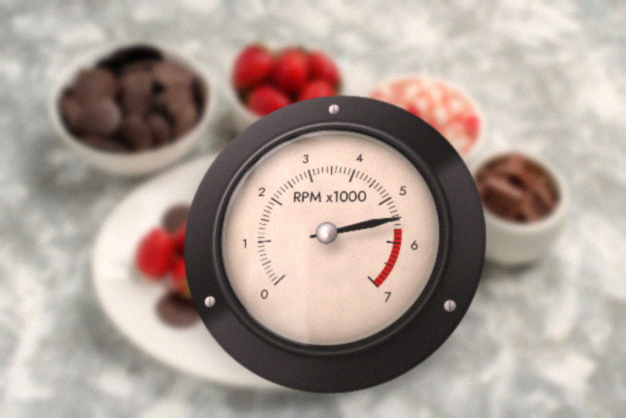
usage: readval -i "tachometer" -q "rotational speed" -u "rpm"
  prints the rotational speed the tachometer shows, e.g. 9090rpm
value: 5500rpm
